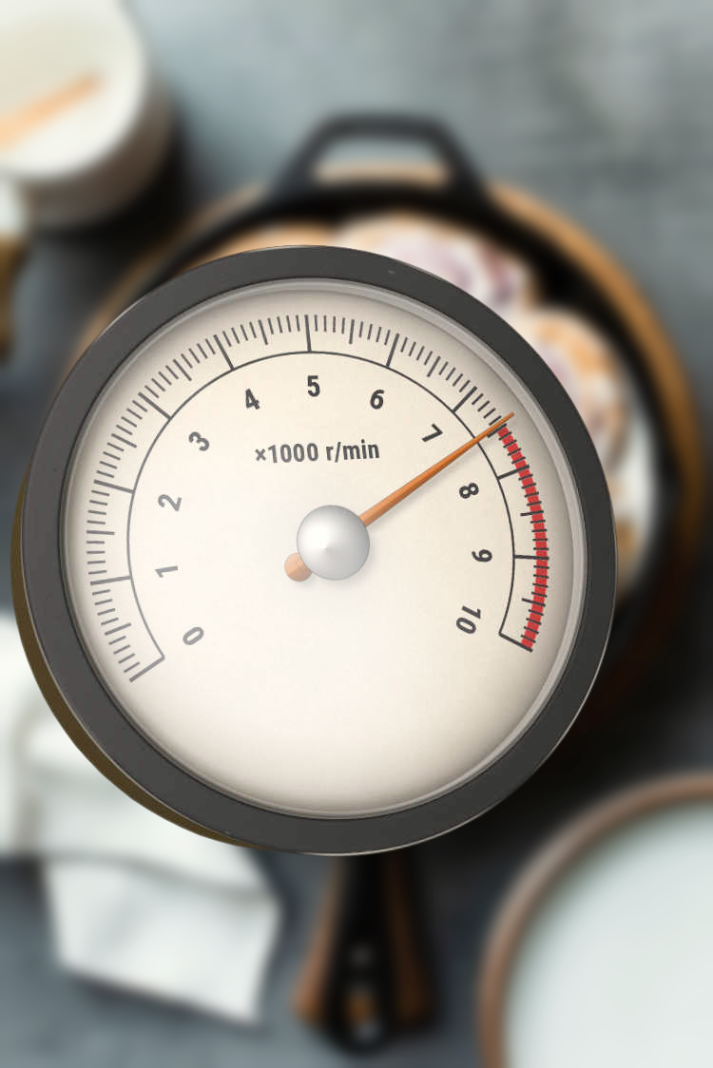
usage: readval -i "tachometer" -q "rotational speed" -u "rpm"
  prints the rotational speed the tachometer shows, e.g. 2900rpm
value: 7450rpm
